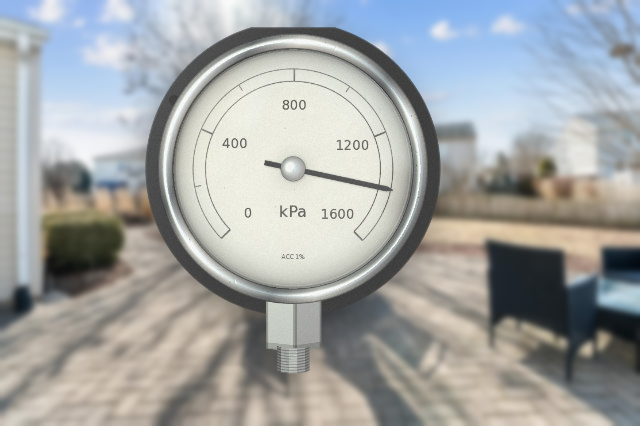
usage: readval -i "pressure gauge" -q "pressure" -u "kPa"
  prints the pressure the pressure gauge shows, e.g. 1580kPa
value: 1400kPa
